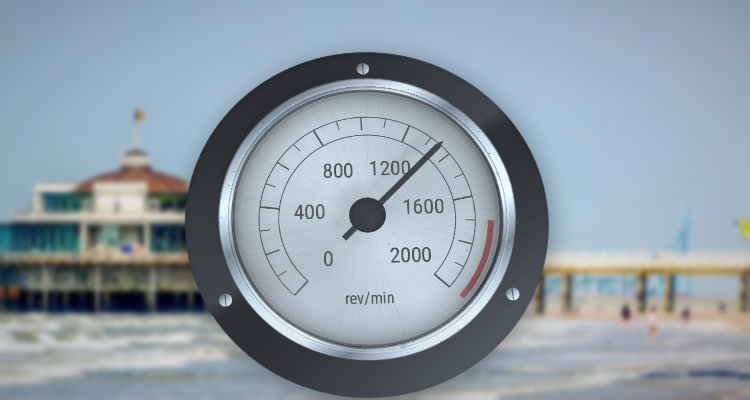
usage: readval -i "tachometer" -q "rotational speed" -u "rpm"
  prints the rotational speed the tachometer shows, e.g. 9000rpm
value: 1350rpm
